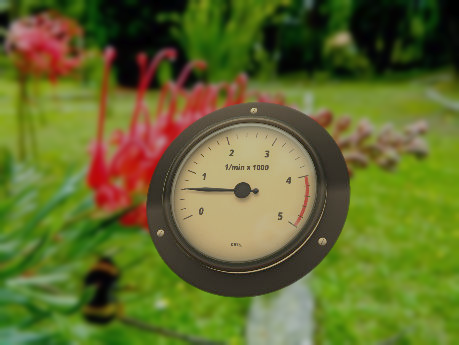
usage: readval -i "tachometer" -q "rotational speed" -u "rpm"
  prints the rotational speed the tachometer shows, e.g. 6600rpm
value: 600rpm
